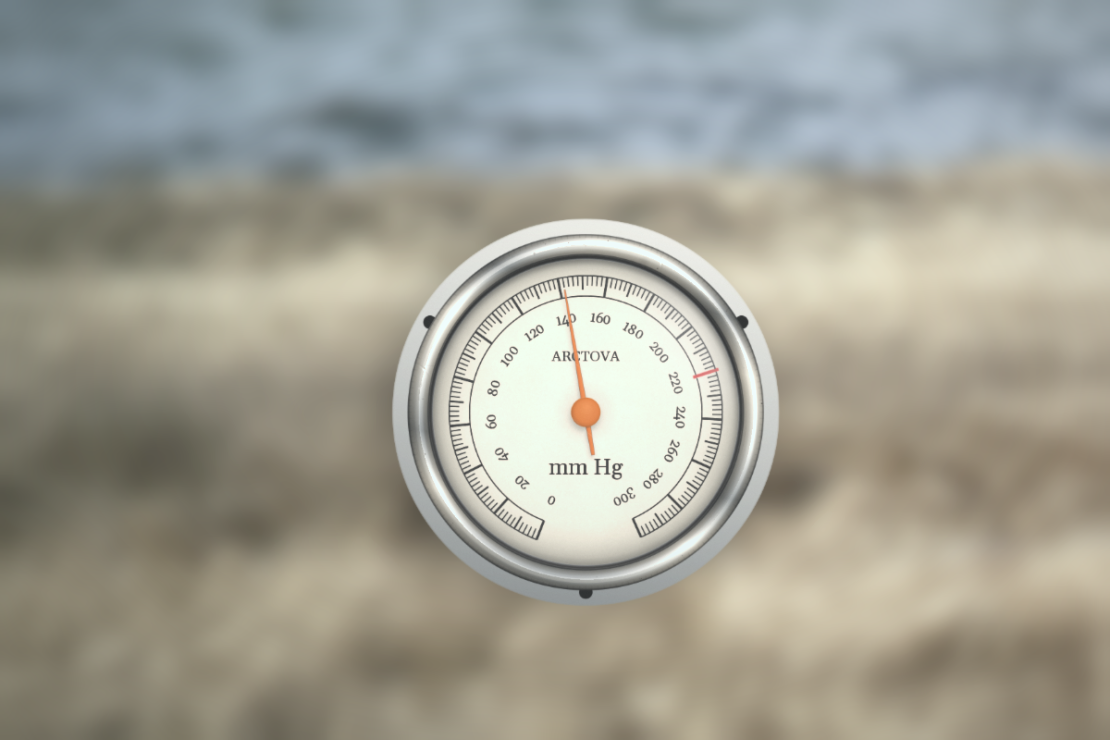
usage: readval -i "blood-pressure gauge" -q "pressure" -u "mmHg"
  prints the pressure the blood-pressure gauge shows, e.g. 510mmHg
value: 142mmHg
